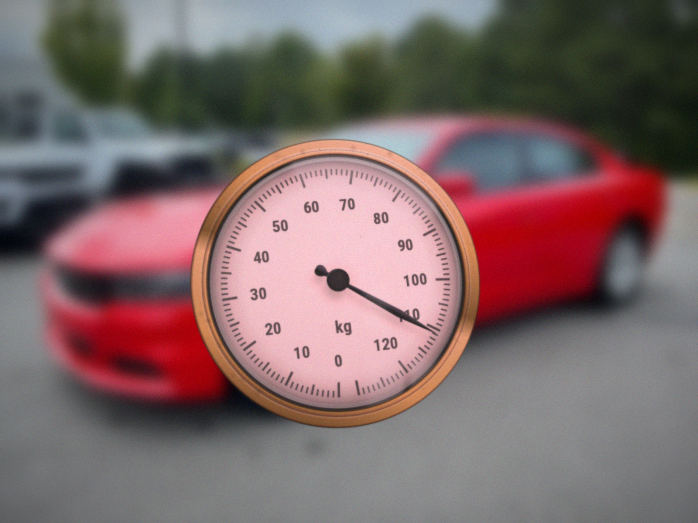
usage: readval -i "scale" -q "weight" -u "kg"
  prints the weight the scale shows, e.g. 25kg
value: 111kg
